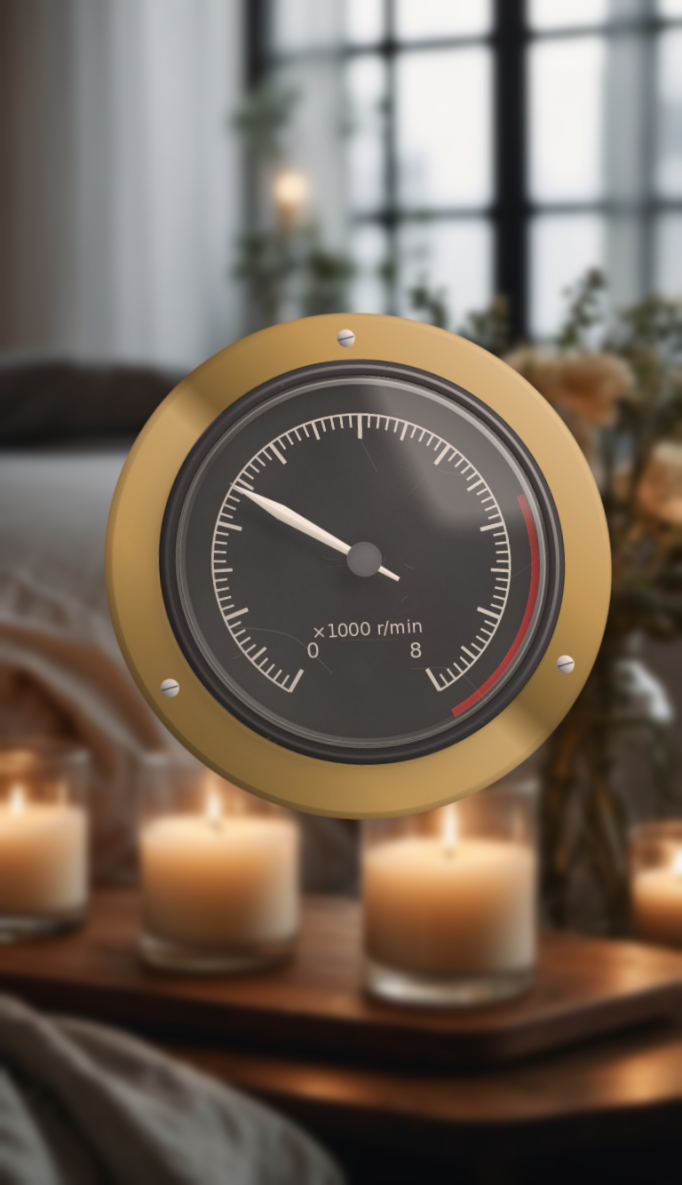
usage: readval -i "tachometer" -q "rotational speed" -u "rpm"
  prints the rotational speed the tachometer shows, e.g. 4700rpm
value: 2400rpm
